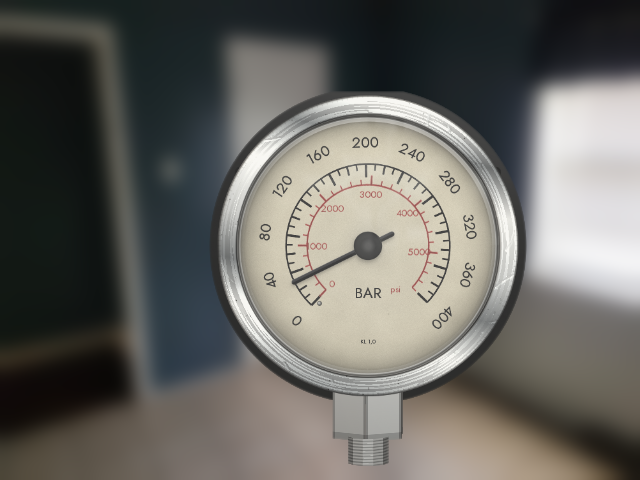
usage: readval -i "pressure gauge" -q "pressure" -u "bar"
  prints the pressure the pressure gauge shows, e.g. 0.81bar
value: 30bar
